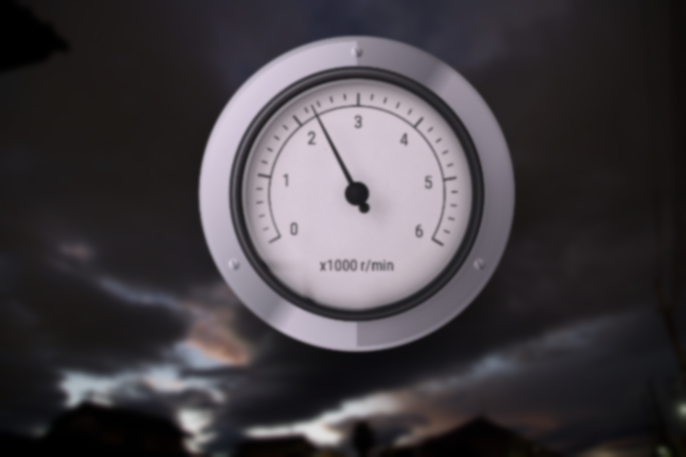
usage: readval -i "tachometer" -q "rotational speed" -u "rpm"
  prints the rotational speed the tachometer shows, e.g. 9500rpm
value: 2300rpm
